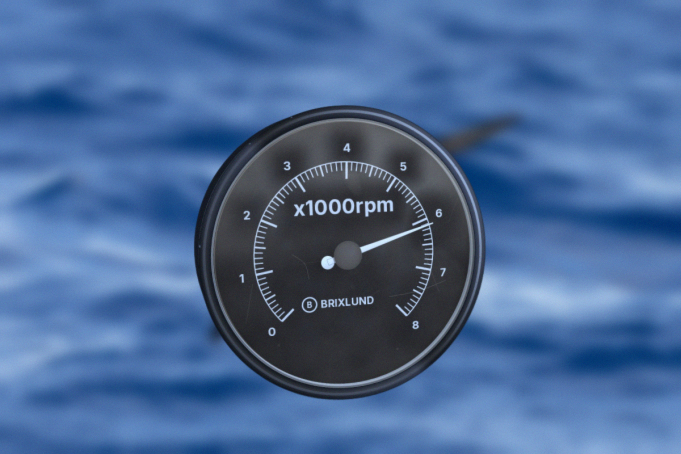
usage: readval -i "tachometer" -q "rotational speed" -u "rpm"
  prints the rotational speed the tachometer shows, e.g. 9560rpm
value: 6100rpm
